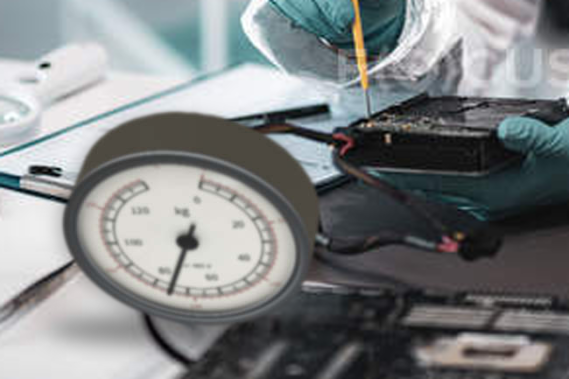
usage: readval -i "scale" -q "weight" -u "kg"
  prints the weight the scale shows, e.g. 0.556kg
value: 75kg
